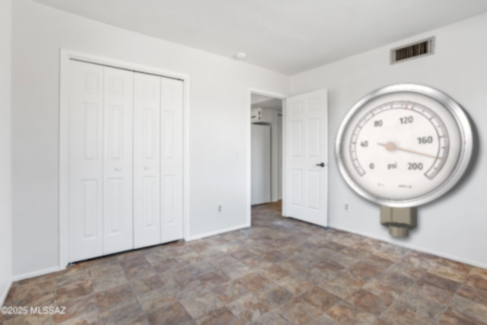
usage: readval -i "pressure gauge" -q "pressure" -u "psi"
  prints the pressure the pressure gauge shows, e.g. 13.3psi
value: 180psi
